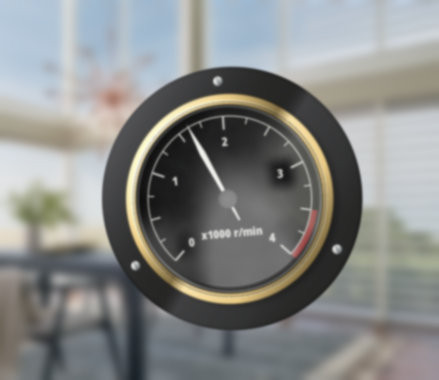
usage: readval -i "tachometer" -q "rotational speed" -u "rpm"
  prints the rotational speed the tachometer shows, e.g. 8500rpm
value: 1625rpm
